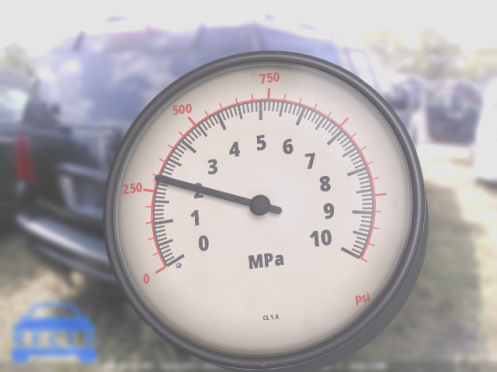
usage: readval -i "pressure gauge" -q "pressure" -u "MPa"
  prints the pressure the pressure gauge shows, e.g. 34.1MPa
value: 2MPa
